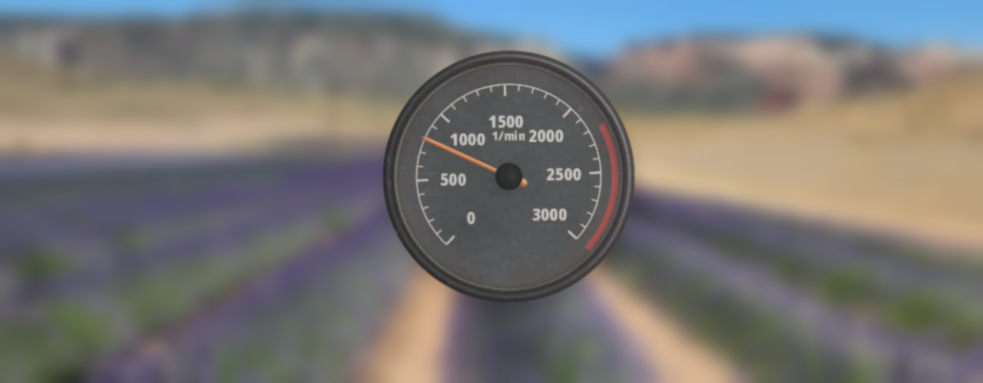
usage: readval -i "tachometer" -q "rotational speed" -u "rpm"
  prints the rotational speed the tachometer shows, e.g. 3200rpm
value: 800rpm
